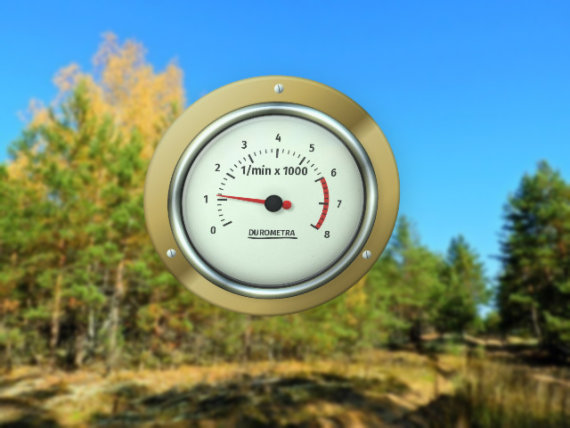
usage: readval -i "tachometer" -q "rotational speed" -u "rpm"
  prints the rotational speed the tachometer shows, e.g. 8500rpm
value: 1200rpm
